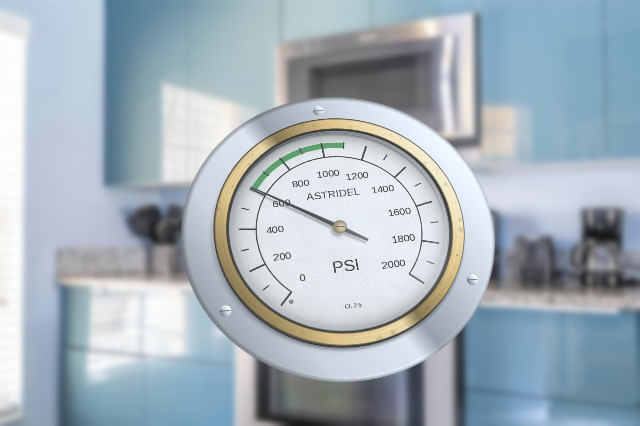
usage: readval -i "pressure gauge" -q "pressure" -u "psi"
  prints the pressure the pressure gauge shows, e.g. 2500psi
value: 600psi
